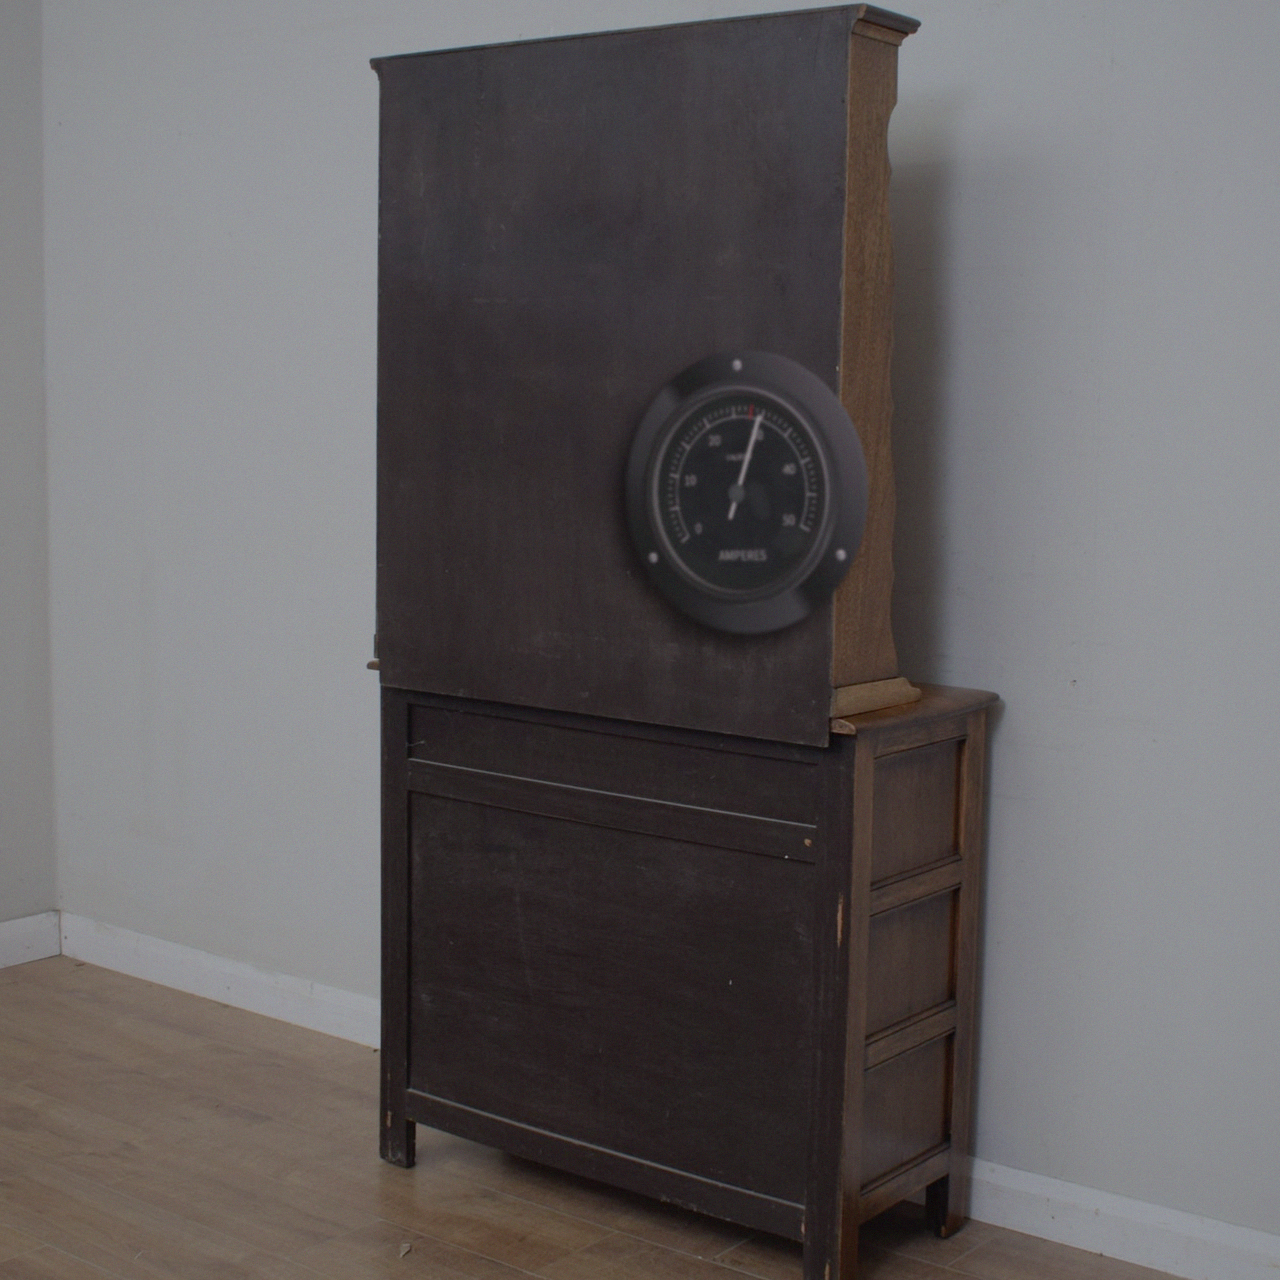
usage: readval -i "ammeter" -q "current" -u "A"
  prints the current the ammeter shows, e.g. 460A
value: 30A
